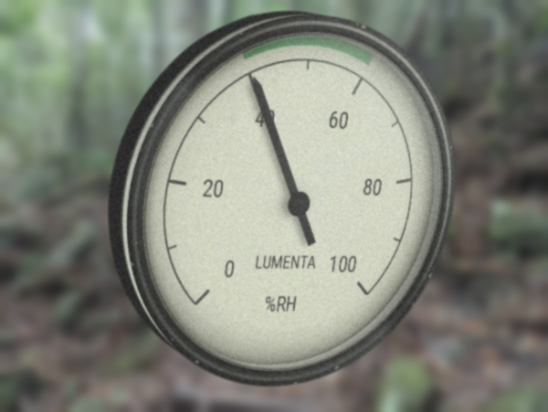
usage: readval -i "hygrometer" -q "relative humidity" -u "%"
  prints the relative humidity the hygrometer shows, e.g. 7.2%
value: 40%
